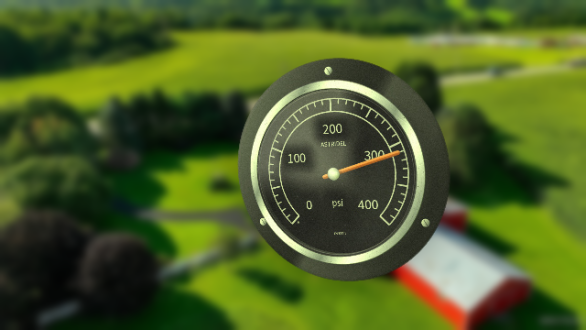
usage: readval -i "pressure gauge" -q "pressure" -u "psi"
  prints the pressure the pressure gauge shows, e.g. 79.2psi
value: 310psi
